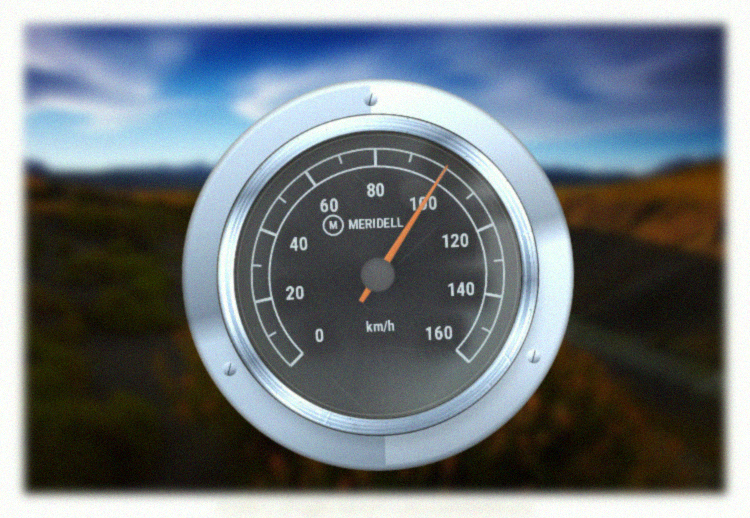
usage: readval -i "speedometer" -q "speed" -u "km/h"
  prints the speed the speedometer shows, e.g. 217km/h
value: 100km/h
